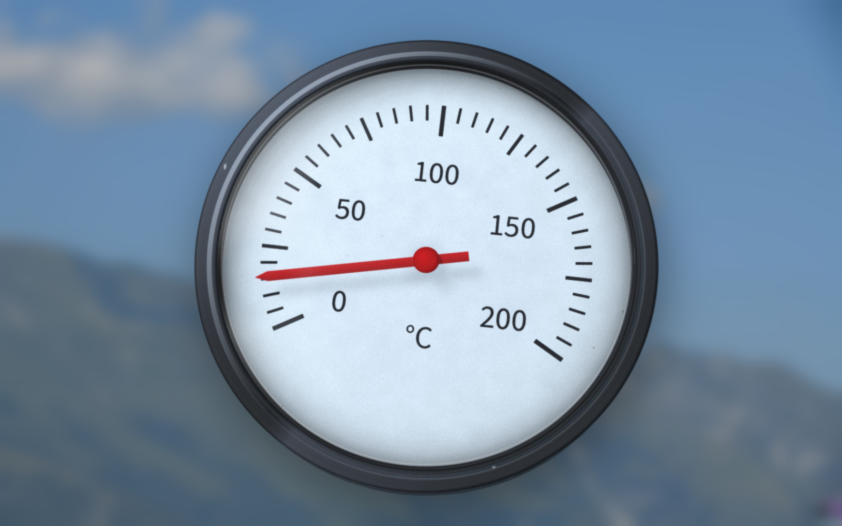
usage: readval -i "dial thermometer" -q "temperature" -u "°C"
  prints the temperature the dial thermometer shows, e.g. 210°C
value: 15°C
